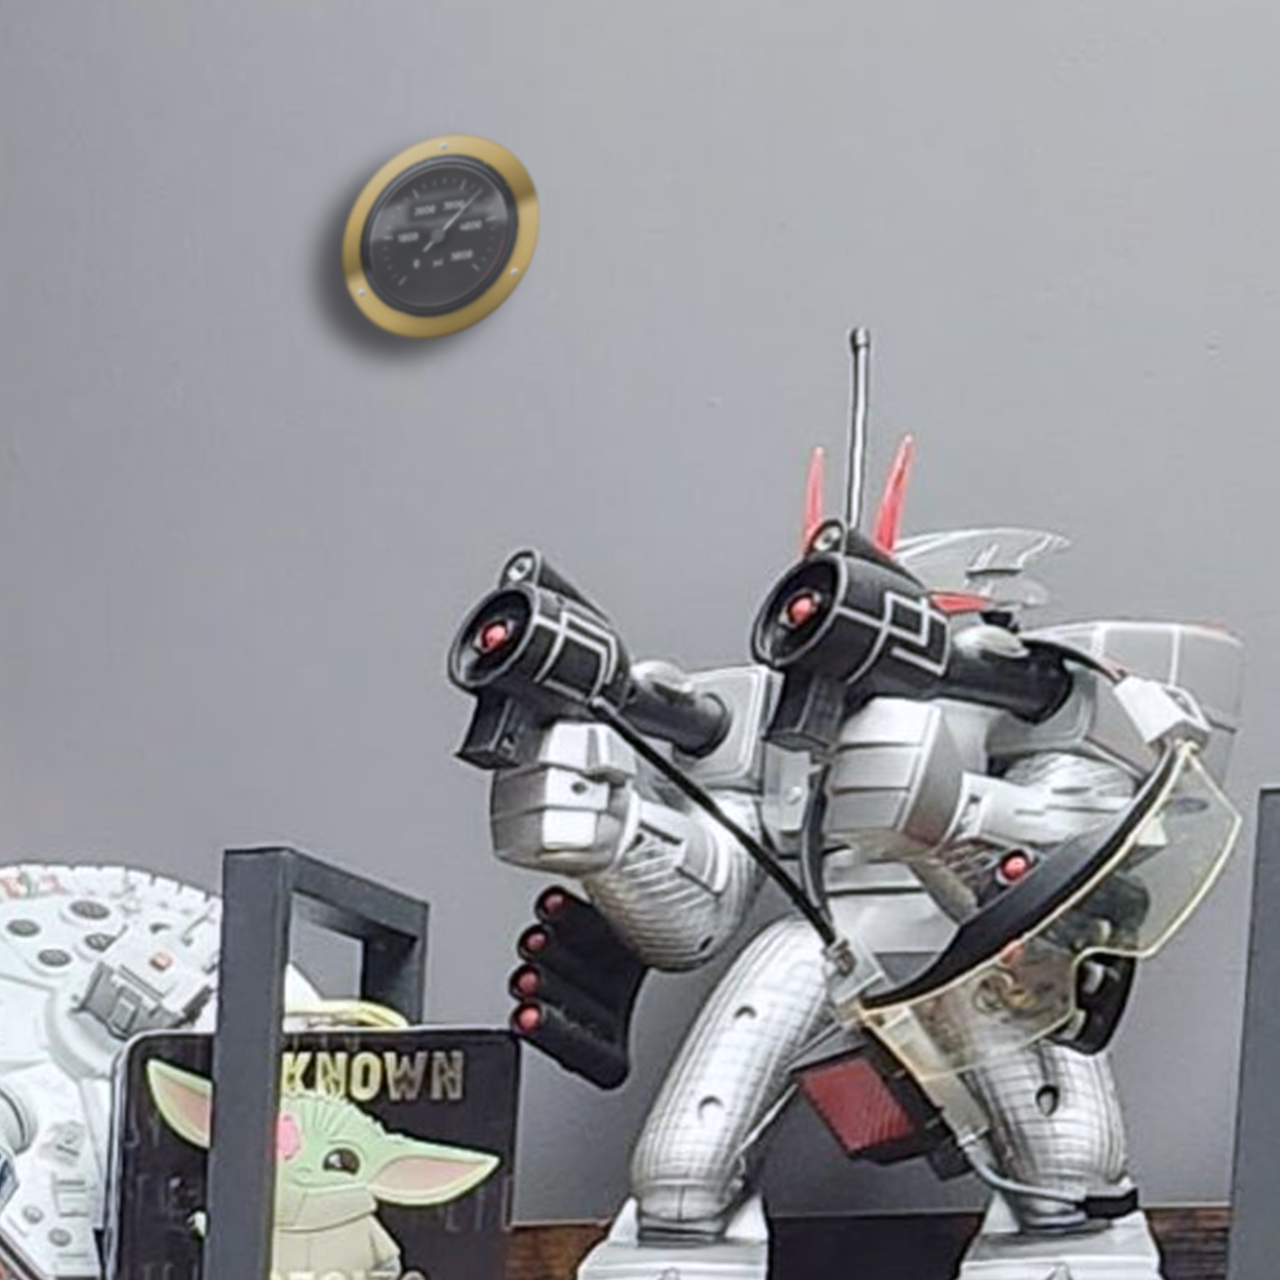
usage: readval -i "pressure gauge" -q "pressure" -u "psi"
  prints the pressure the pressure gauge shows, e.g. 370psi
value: 3400psi
